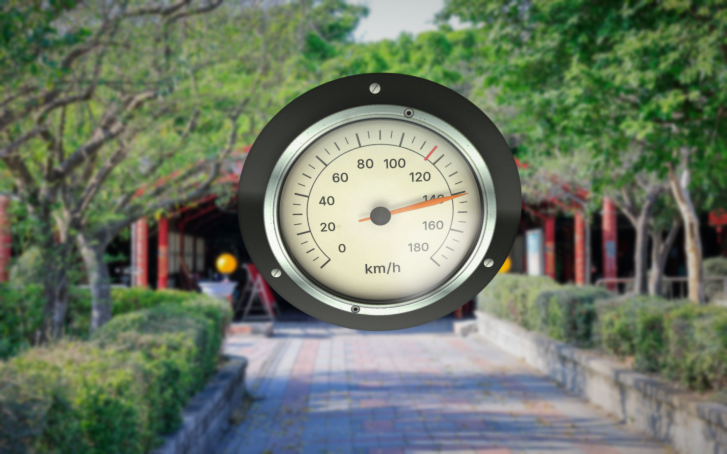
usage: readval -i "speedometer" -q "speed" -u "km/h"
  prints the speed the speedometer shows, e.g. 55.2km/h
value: 140km/h
